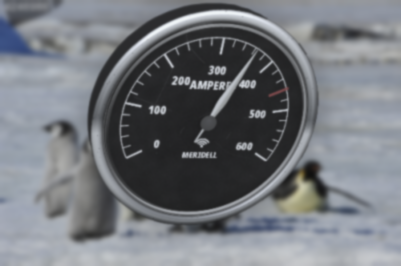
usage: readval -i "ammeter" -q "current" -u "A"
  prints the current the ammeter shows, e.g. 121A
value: 360A
